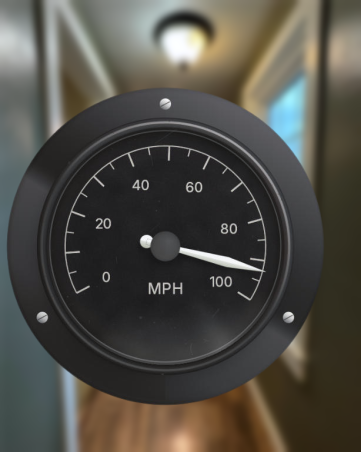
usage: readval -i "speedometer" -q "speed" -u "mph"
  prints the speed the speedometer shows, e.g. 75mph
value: 92.5mph
